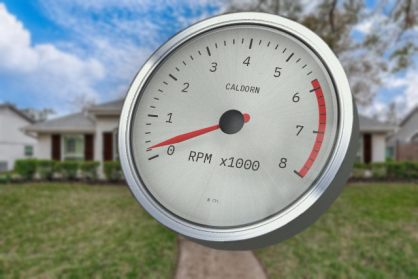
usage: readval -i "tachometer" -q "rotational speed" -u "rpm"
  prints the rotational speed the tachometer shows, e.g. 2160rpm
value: 200rpm
